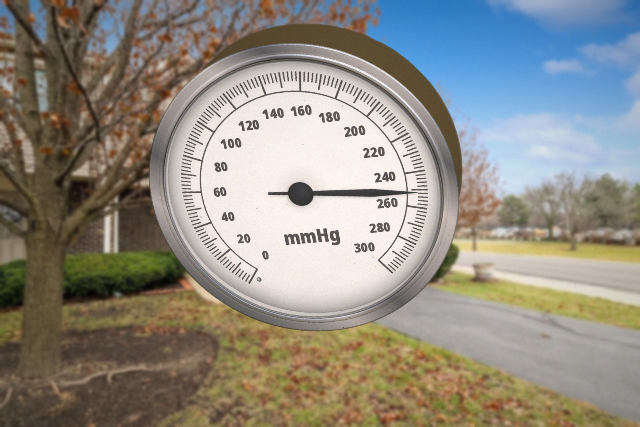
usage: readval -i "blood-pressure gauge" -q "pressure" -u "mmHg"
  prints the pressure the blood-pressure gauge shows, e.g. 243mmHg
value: 250mmHg
